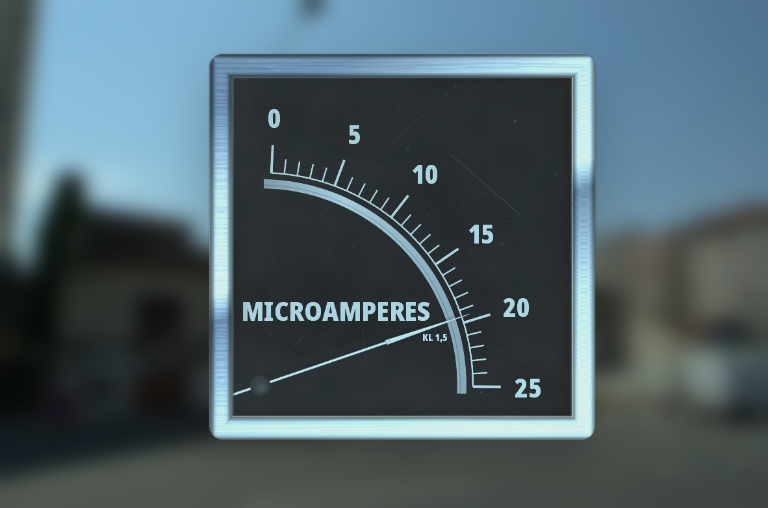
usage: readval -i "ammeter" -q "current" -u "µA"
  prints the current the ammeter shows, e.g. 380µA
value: 19.5µA
